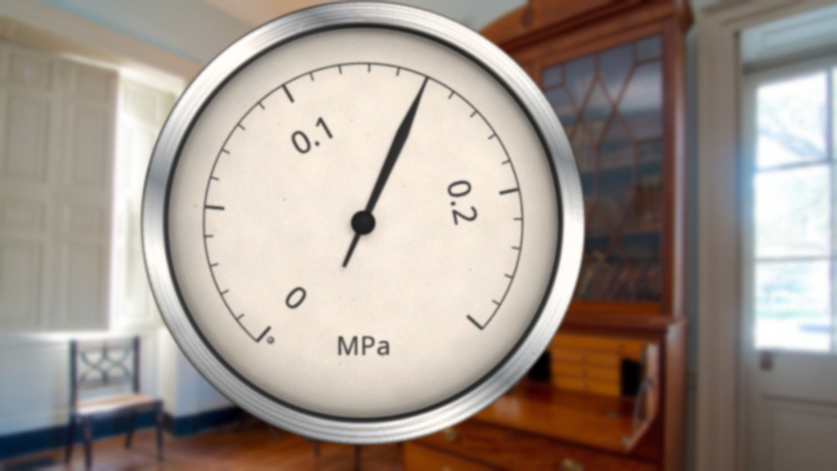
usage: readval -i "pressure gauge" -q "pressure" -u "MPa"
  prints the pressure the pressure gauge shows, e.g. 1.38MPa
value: 0.15MPa
